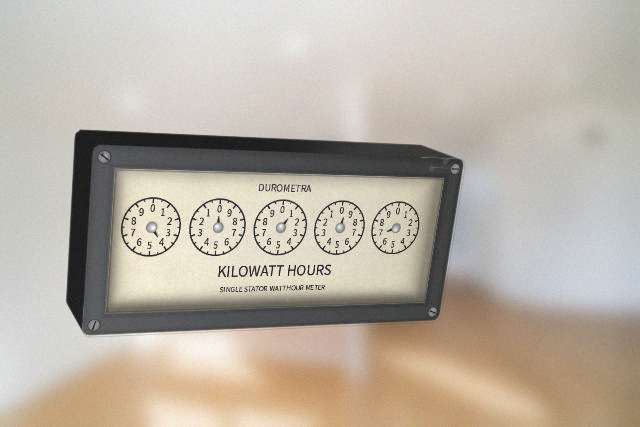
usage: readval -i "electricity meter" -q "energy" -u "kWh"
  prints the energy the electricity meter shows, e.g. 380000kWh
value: 40097kWh
